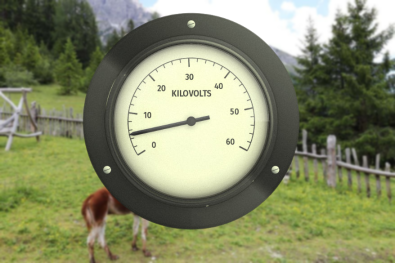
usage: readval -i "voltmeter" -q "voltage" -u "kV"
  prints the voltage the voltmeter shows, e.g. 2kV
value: 5kV
